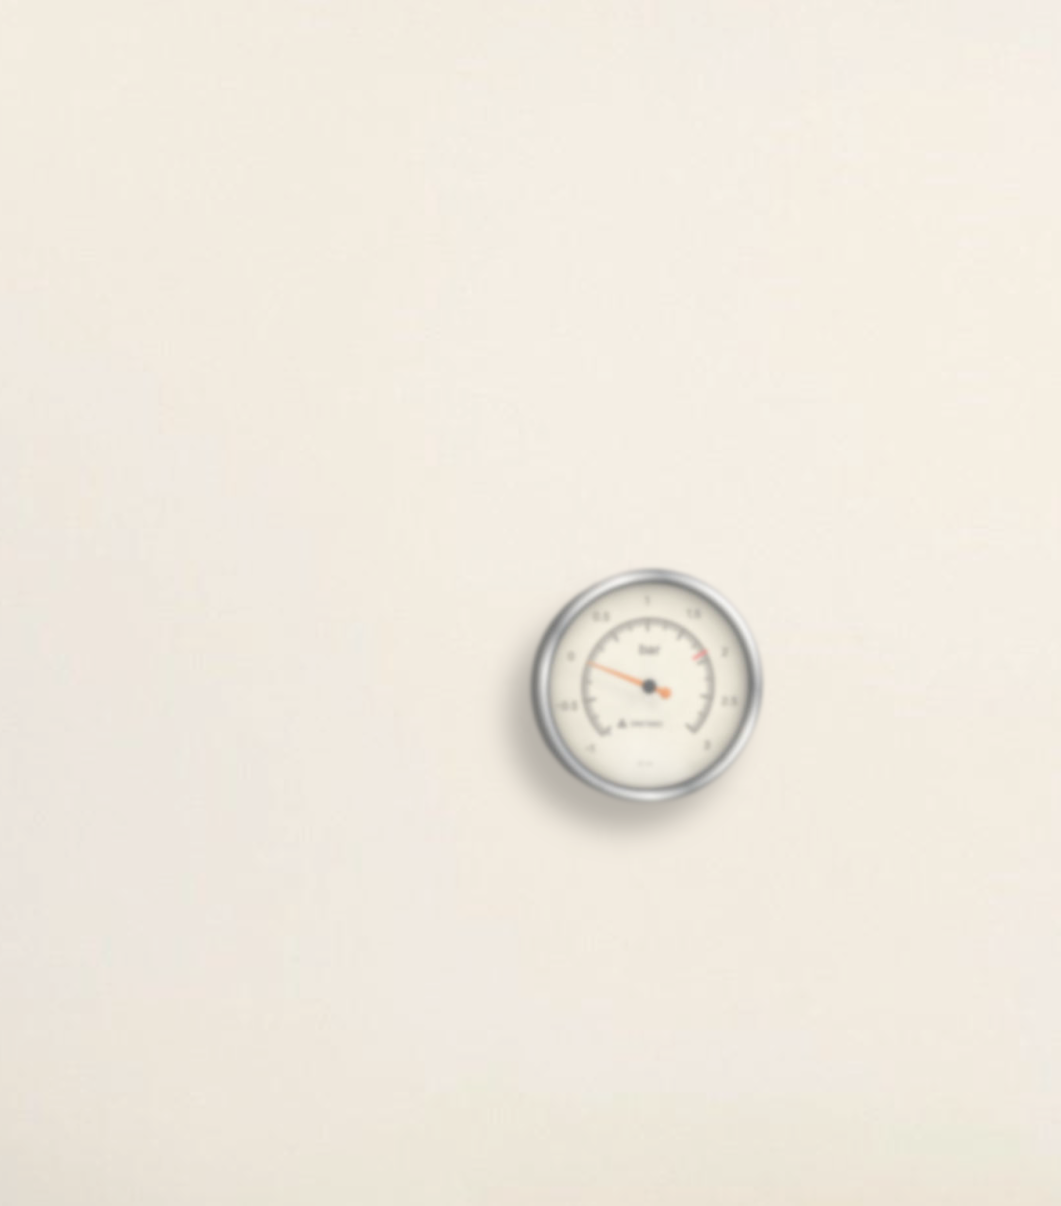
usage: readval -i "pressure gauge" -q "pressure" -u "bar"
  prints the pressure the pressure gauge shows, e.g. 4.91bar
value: 0bar
